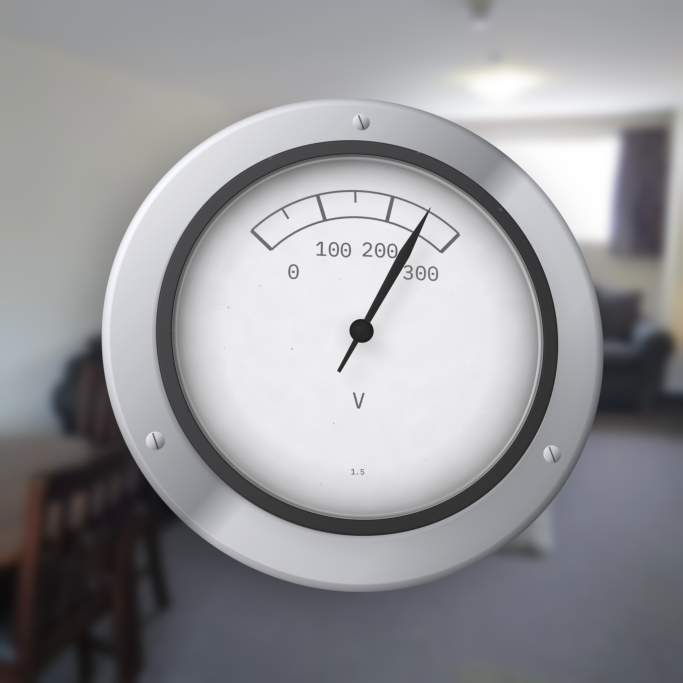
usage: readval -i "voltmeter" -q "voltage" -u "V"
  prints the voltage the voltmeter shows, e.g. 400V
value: 250V
